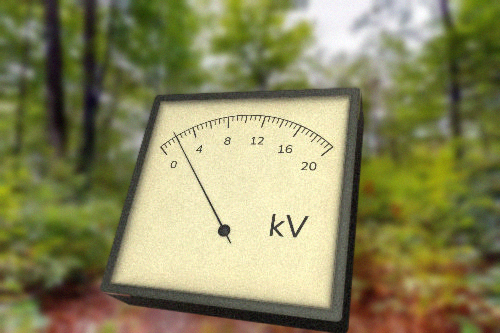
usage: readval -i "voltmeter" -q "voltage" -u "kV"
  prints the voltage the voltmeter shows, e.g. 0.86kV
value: 2kV
